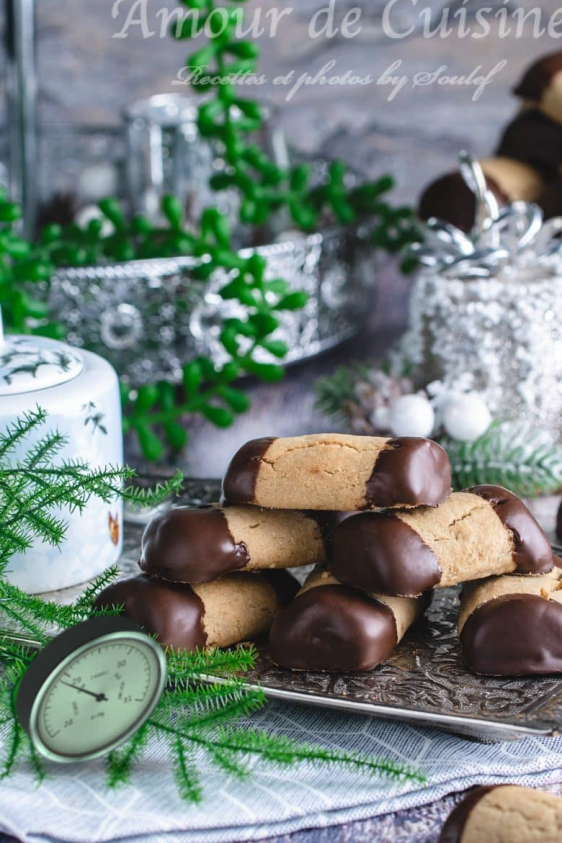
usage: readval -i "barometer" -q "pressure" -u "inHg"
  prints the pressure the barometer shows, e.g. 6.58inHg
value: 28.9inHg
